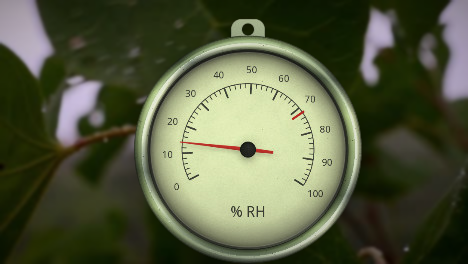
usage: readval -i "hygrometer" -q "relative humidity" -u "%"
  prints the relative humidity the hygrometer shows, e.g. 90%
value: 14%
